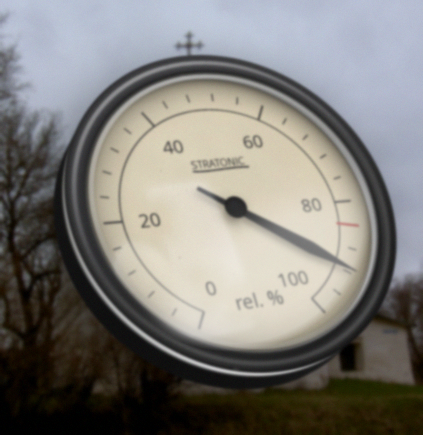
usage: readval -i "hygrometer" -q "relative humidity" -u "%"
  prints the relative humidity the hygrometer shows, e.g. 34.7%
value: 92%
